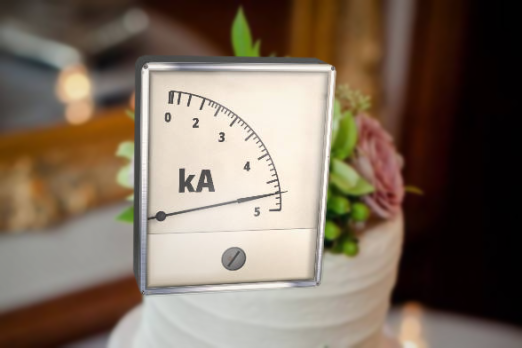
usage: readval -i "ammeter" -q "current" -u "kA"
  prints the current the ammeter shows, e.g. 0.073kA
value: 4.7kA
